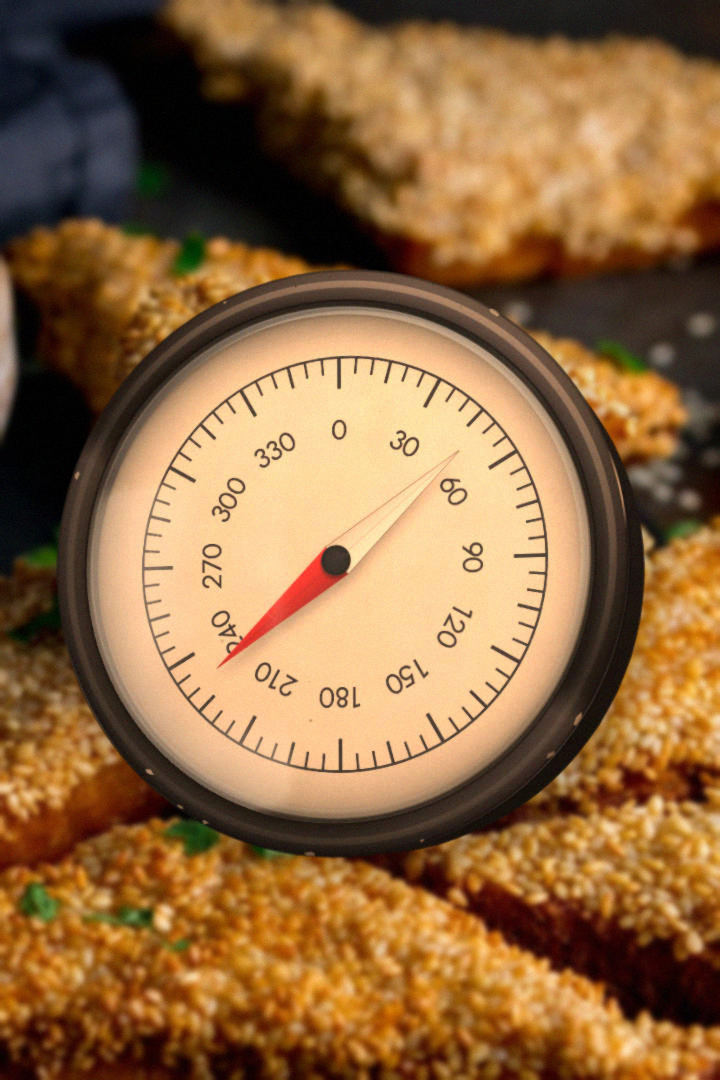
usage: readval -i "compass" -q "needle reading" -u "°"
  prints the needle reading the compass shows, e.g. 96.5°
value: 230°
